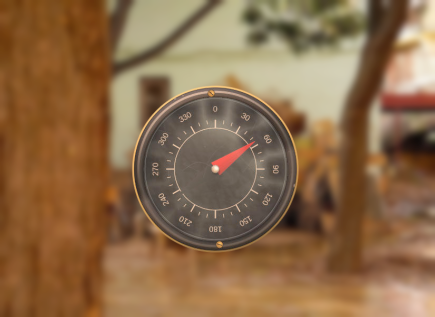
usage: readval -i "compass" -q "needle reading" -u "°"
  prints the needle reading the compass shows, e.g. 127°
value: 55°
